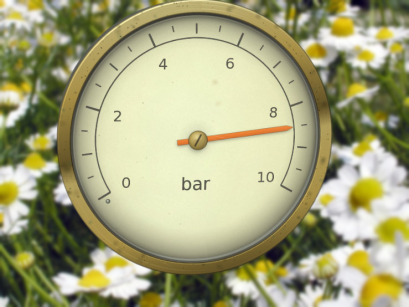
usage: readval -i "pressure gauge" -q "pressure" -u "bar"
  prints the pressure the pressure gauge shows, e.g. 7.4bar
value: 8.5bar
